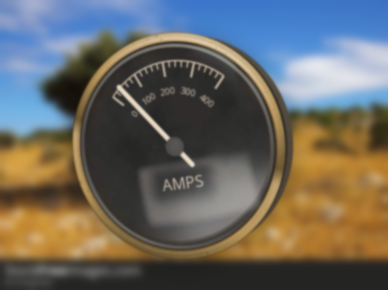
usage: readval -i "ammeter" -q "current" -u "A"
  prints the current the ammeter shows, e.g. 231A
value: 40A
